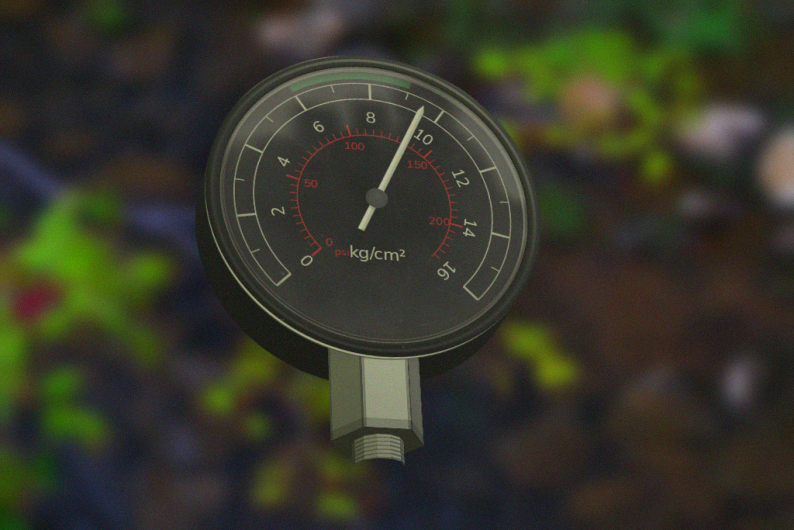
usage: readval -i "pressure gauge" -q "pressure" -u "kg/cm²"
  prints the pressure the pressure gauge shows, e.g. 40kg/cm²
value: 9.5kg/cm²
